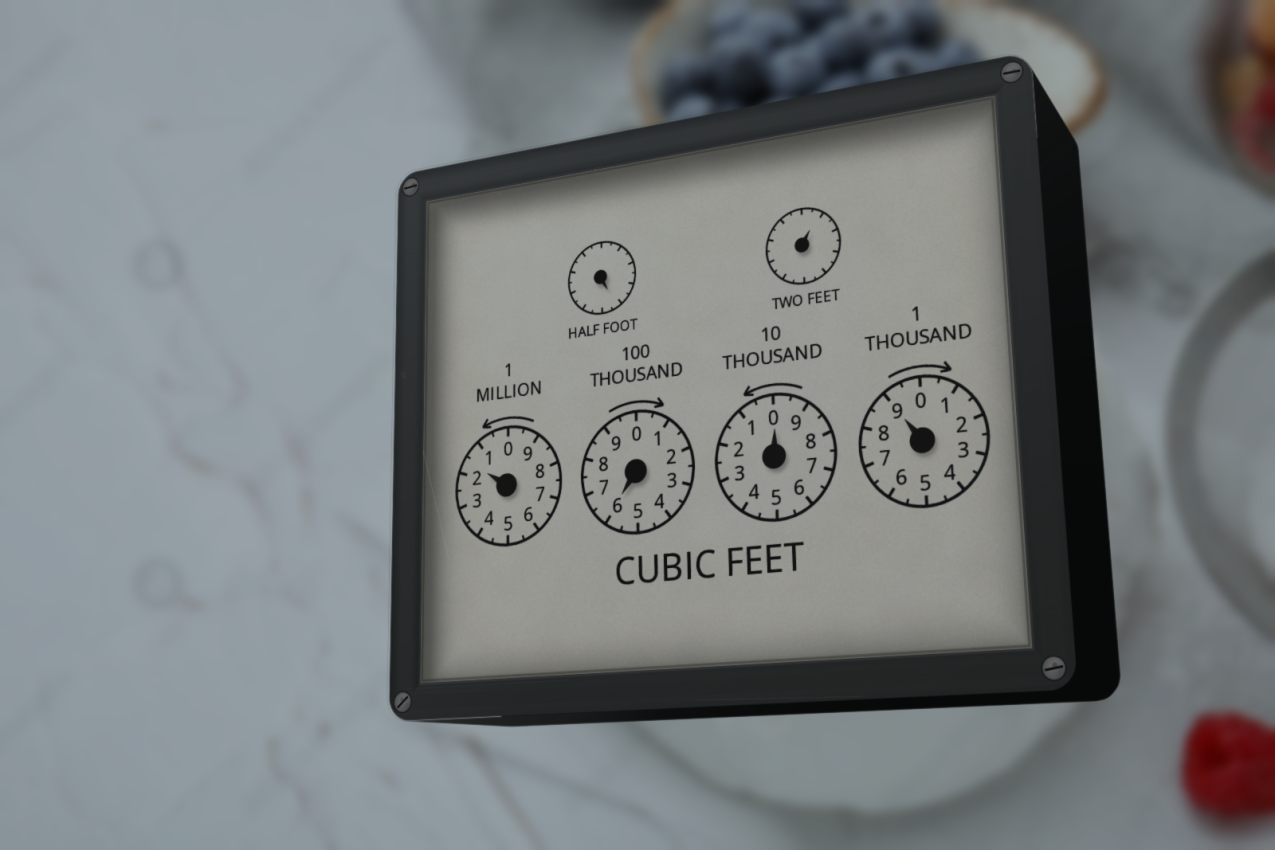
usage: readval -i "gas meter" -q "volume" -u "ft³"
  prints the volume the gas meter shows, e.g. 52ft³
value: 159900ft³
